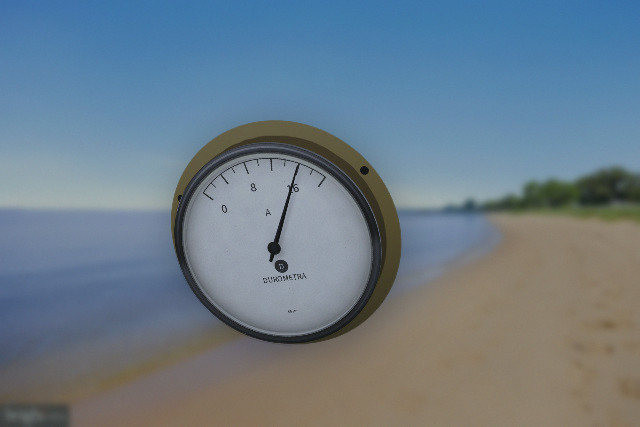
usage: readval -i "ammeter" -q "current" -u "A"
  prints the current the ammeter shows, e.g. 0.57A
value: 16A
